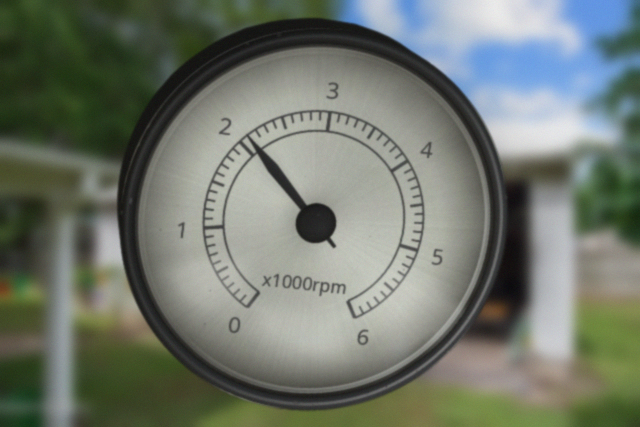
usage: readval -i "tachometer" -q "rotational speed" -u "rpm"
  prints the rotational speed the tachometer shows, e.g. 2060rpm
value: 2100rpm
